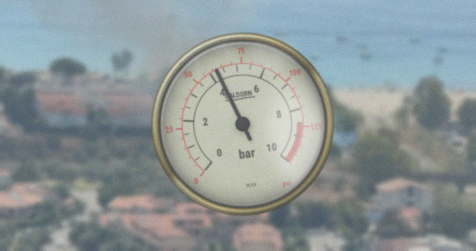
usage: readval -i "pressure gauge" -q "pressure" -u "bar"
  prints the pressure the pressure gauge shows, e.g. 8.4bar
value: 4.25bar
